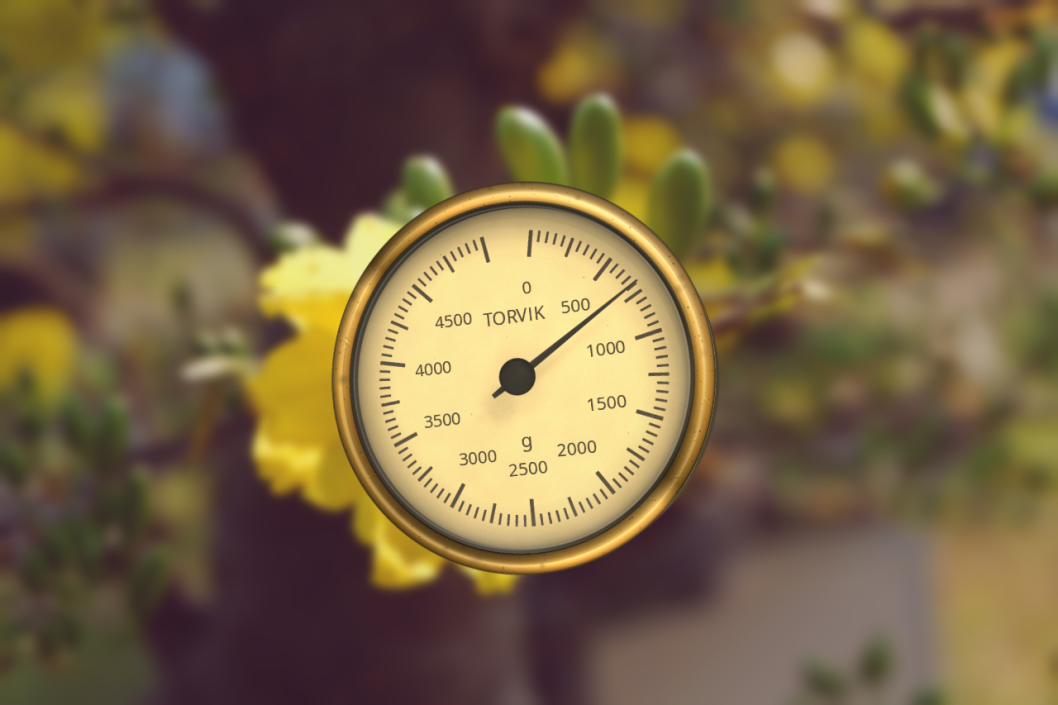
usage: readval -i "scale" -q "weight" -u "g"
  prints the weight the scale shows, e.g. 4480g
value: 700g
